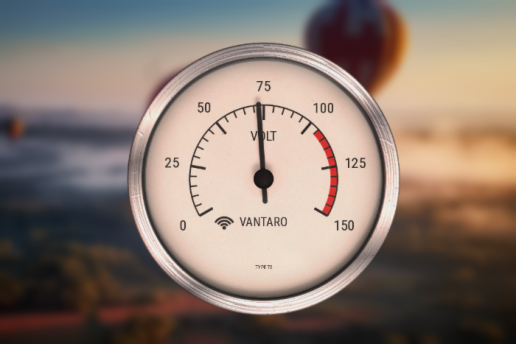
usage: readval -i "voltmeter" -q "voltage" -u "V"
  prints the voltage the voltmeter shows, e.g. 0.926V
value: 72.5V
